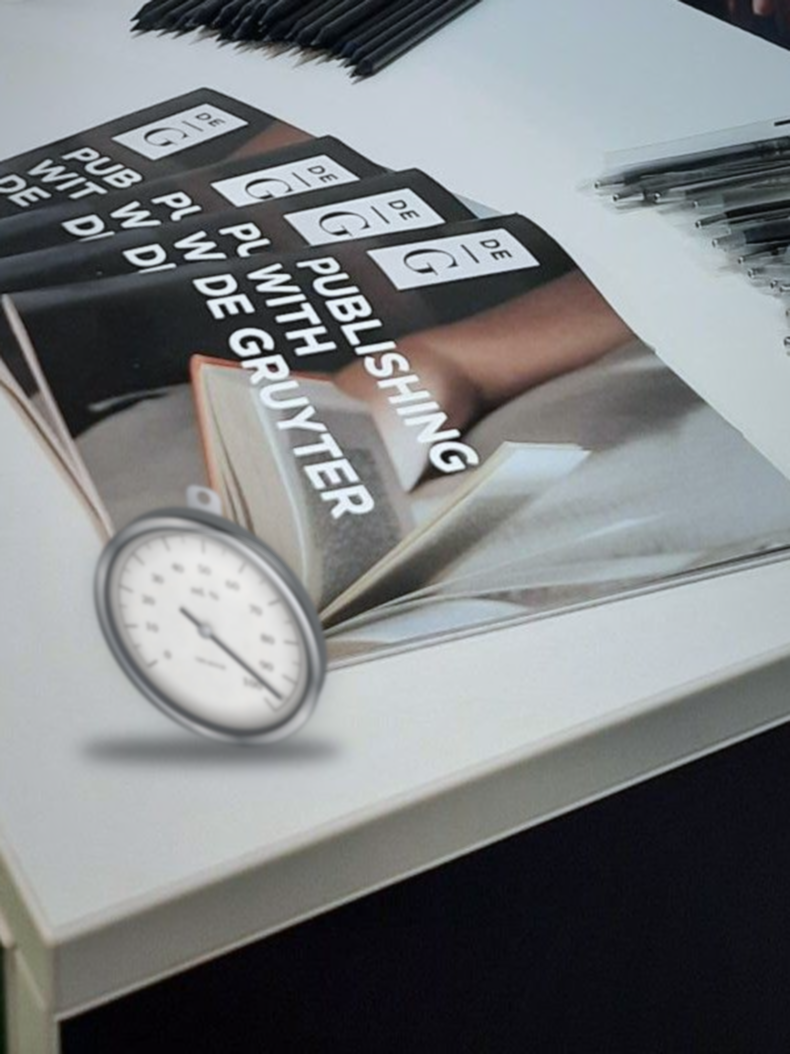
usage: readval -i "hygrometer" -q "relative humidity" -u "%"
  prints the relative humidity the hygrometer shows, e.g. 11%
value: 95%
